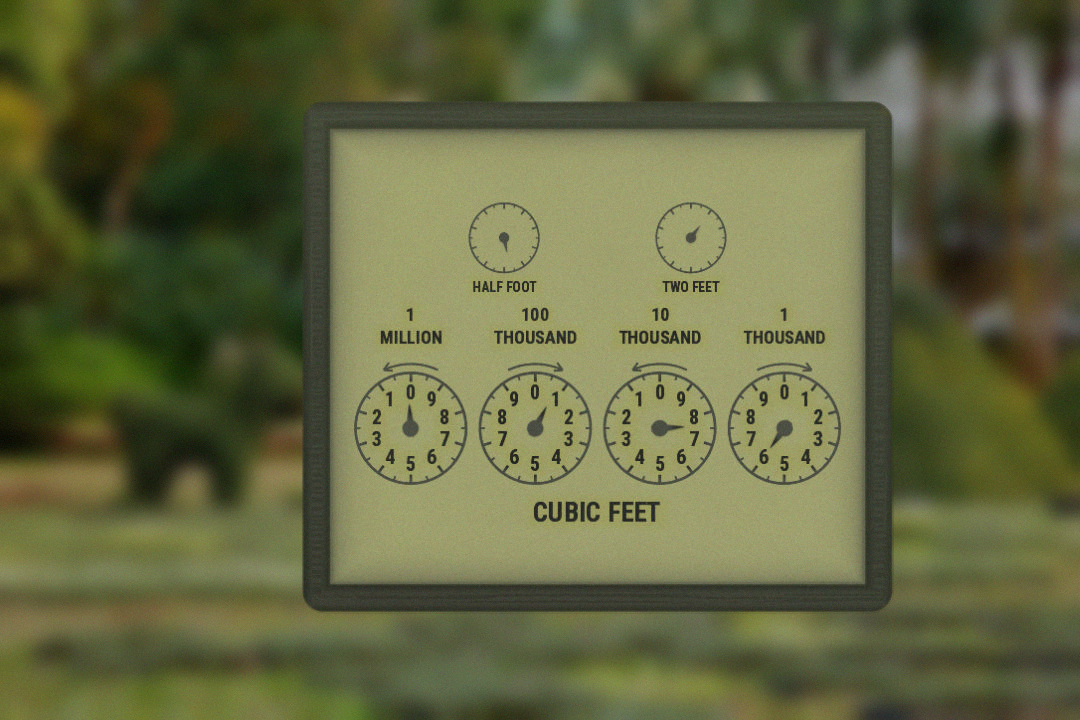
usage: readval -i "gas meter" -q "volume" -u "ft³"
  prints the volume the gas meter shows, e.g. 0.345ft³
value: 7600ft³
